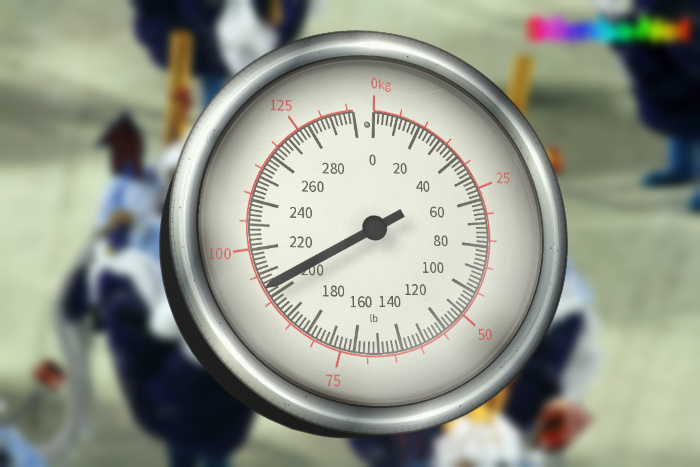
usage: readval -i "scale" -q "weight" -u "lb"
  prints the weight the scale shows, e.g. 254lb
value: 204lb
